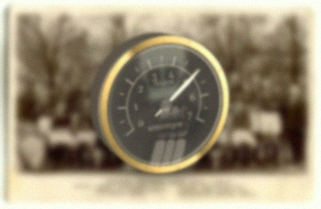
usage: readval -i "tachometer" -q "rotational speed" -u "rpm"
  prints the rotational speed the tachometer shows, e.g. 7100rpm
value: 5000rpm
